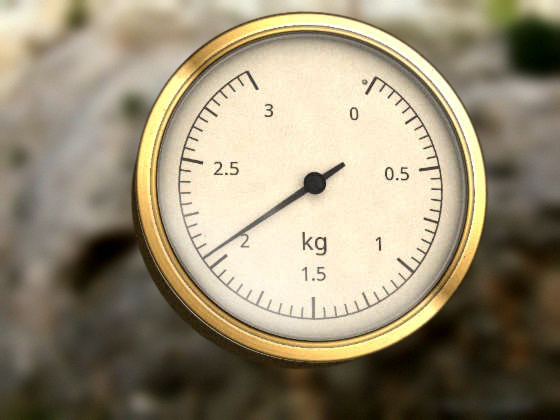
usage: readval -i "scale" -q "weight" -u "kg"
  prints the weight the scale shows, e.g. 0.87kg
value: 2.05kg
